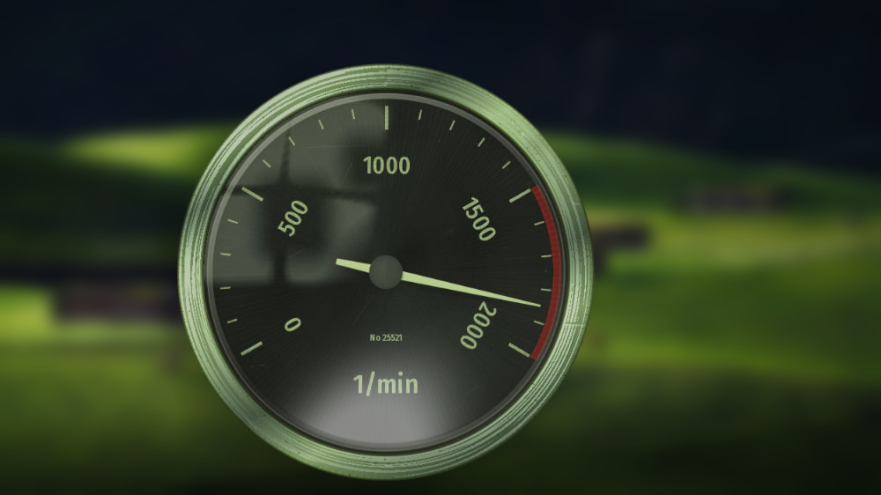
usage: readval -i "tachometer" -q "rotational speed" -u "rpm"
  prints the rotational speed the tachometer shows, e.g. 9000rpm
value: 1850rpm
